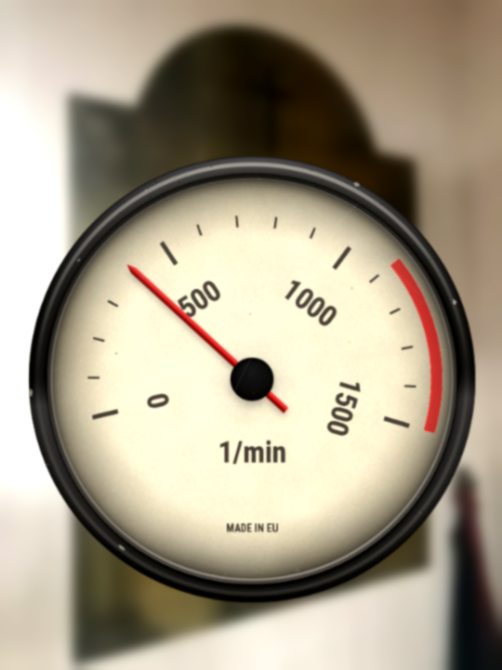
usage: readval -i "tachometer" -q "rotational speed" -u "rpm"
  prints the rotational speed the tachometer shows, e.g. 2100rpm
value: 400rpm
